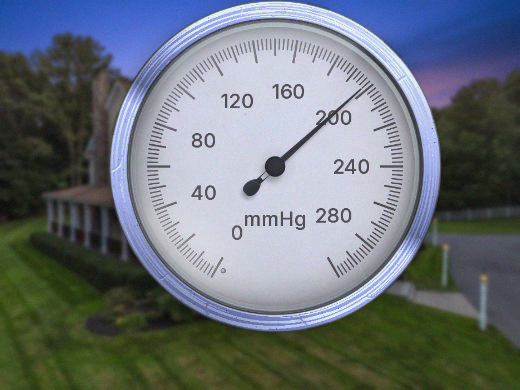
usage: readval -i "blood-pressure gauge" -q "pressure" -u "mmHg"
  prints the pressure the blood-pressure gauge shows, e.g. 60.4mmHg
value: 198mmHg
